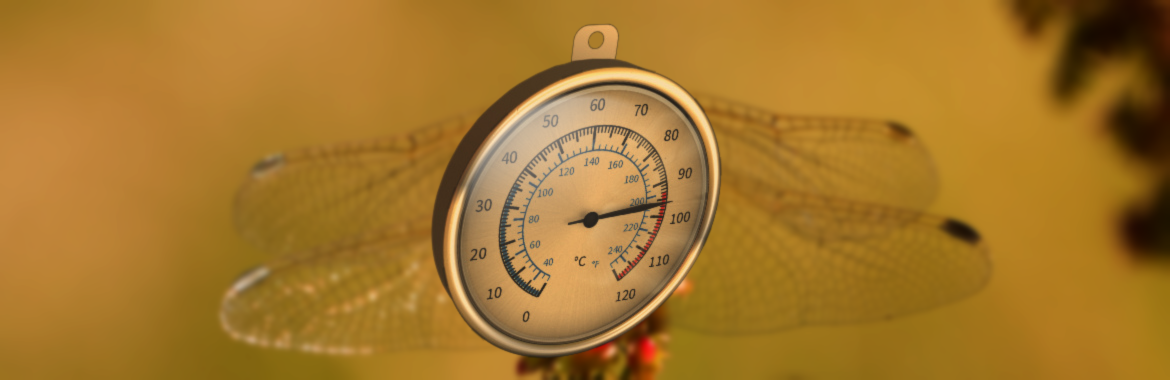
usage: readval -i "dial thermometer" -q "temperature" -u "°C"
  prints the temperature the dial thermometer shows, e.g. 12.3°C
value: 95°C
